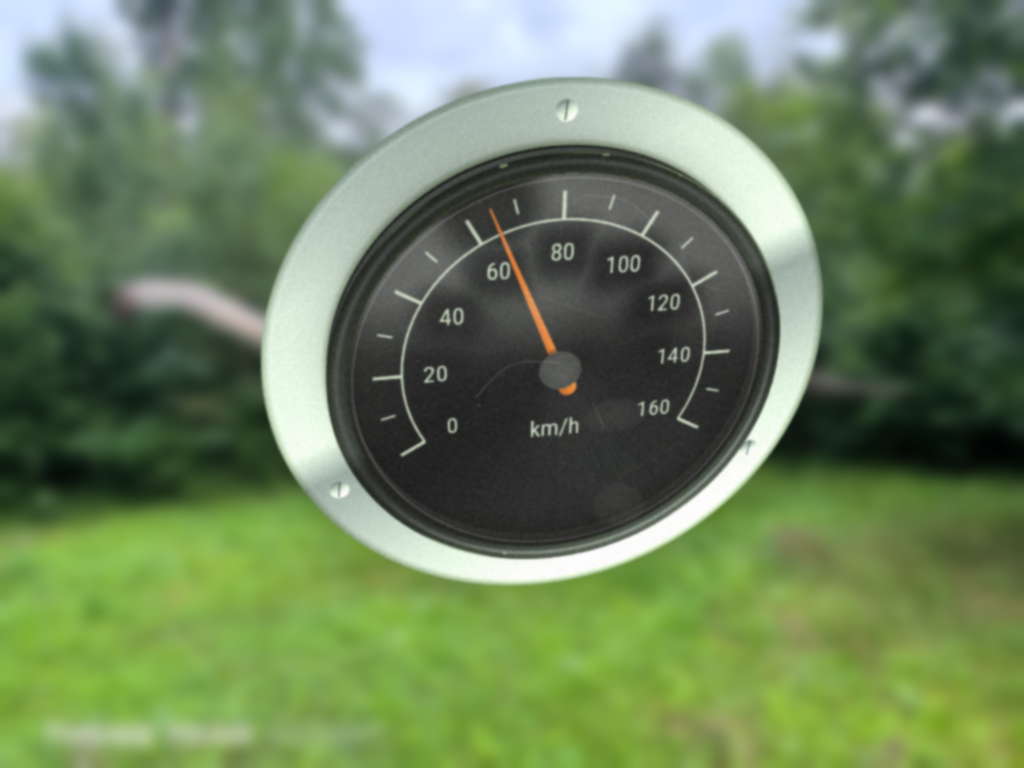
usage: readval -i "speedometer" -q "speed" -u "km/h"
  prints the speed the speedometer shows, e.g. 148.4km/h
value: 65km/h
